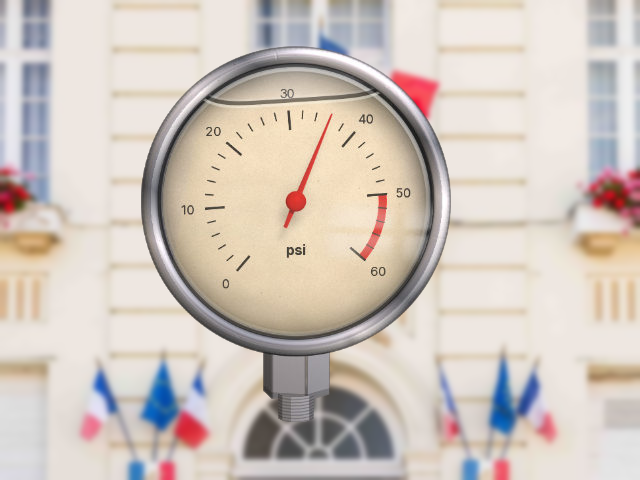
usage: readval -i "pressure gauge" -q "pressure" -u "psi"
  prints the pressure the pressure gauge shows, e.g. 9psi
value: 36psi
